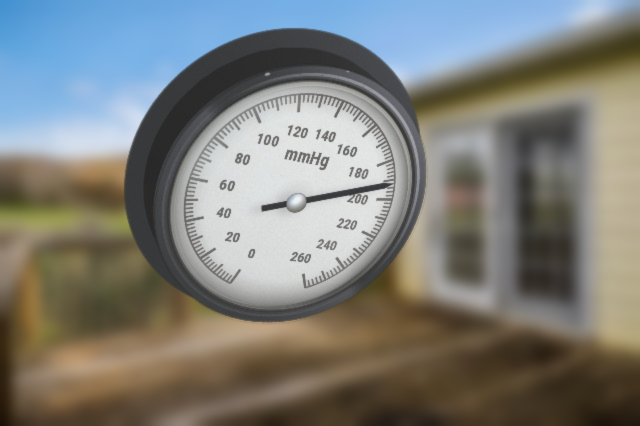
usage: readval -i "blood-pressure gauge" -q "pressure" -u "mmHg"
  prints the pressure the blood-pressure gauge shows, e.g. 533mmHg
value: 190mmHg
